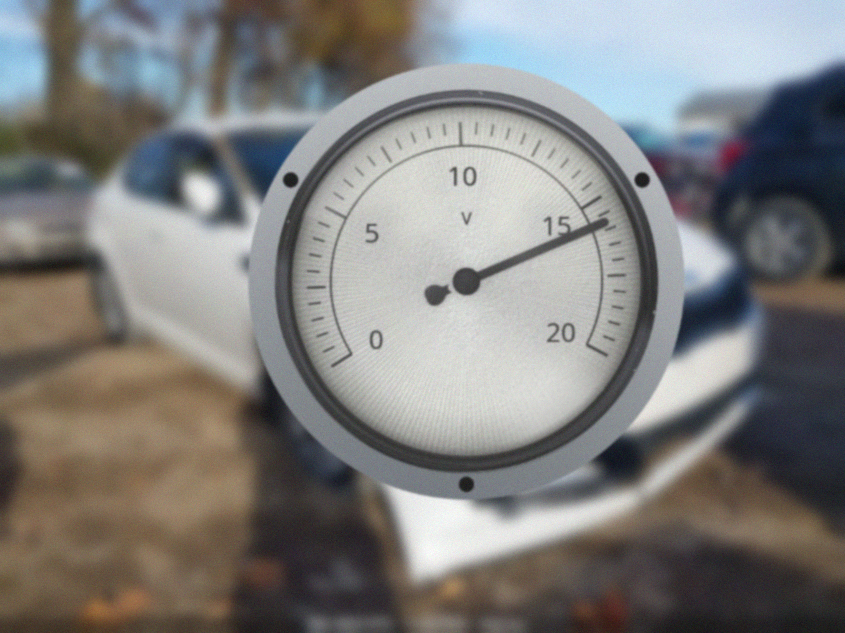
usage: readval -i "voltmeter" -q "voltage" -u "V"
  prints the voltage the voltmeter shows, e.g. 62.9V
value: 15.75V
